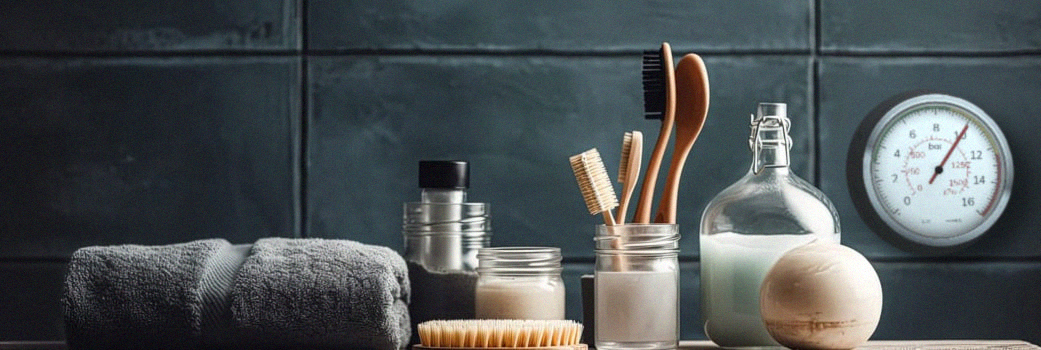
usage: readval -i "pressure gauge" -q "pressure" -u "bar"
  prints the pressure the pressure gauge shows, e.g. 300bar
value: 10bar
